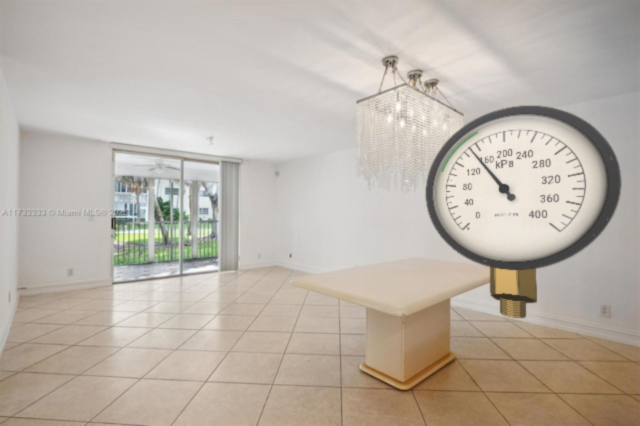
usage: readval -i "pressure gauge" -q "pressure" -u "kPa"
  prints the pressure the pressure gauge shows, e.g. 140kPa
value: 150kPa
